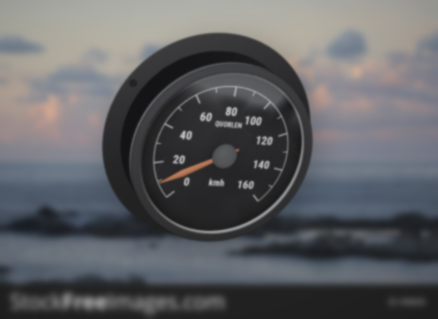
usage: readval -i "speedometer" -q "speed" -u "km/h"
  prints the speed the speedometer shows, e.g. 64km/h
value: 10km/h
